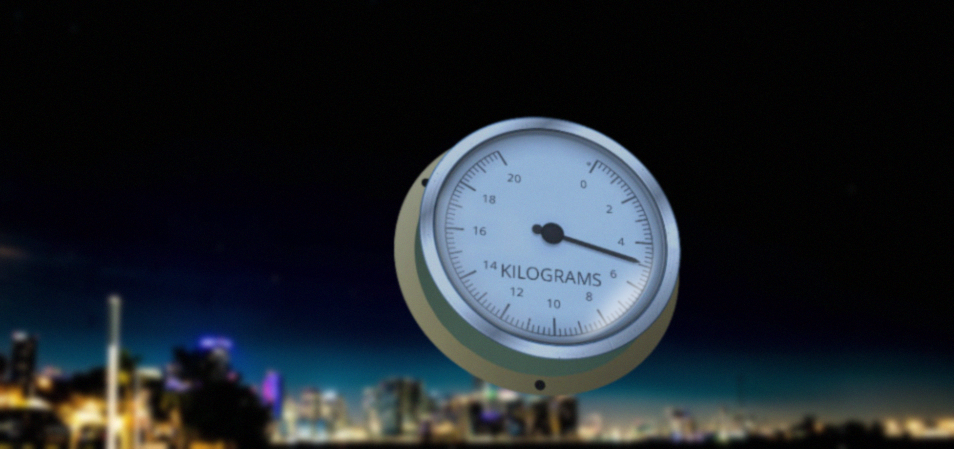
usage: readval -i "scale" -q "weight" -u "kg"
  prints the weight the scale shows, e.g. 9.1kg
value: 5kg
